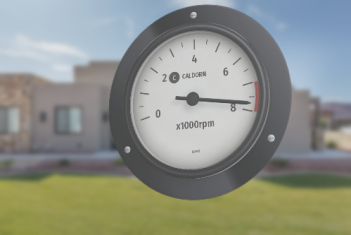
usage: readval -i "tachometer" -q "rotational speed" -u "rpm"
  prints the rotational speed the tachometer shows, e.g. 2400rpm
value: 7750rpm
